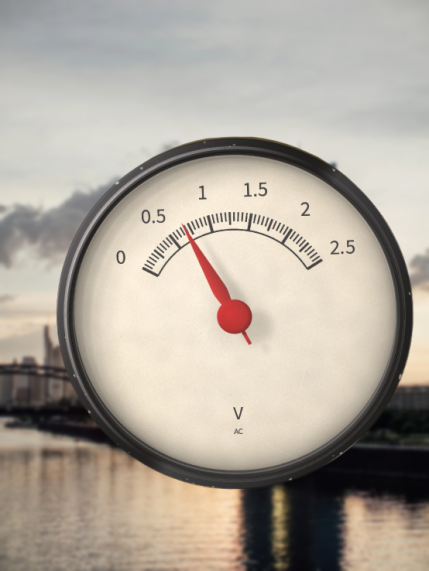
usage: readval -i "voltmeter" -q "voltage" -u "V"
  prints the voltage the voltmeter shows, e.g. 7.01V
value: 0.7V
